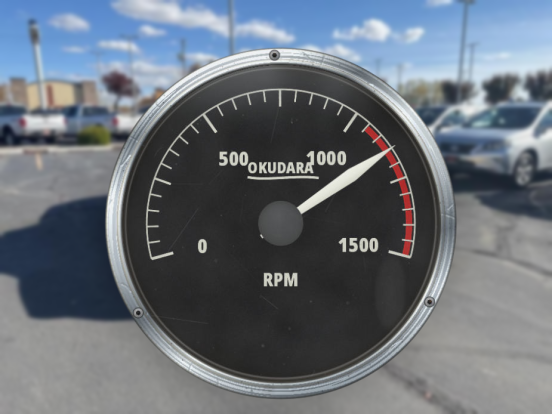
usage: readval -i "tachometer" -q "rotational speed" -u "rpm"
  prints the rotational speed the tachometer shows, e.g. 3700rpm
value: 1150rpm
